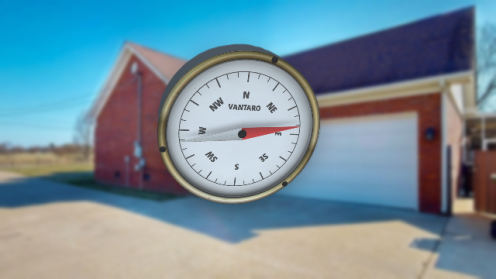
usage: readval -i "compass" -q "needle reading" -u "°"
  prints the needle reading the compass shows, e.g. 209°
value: 80°
